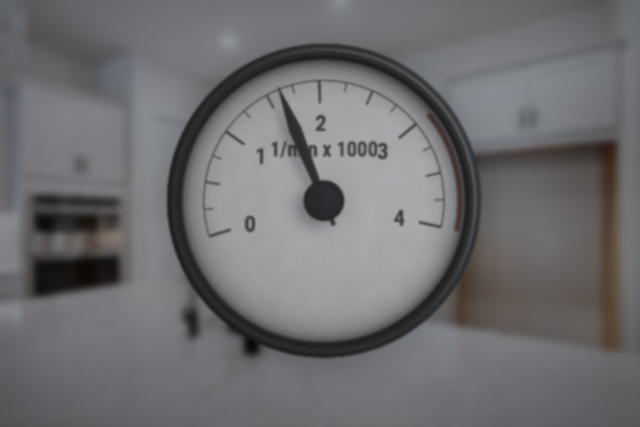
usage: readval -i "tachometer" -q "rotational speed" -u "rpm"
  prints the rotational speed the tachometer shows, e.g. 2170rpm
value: 1625rpm
